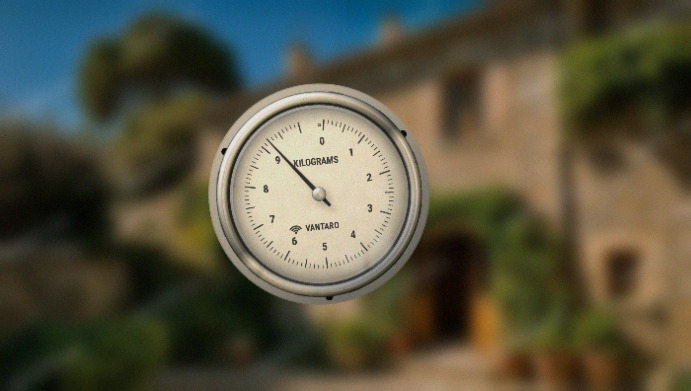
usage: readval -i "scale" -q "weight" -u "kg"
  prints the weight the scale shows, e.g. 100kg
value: 9.2kg
